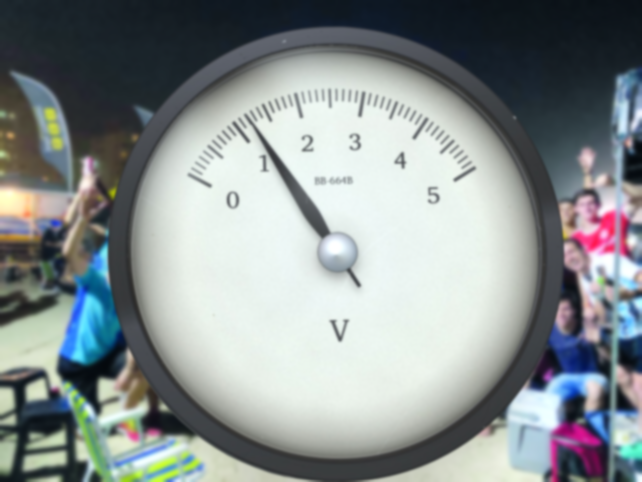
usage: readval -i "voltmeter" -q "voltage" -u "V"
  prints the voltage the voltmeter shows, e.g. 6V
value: 1.2V
